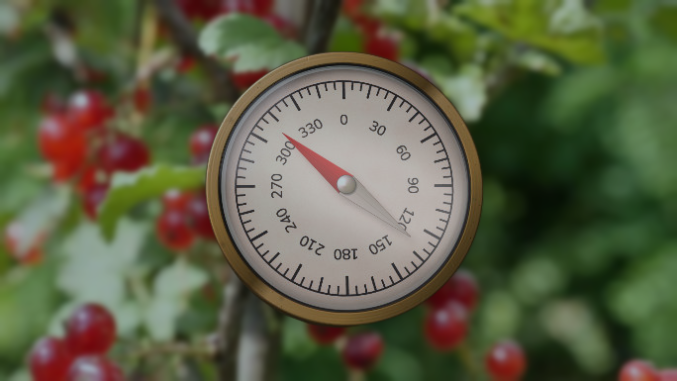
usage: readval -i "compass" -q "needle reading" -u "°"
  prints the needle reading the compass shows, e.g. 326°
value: 310°
